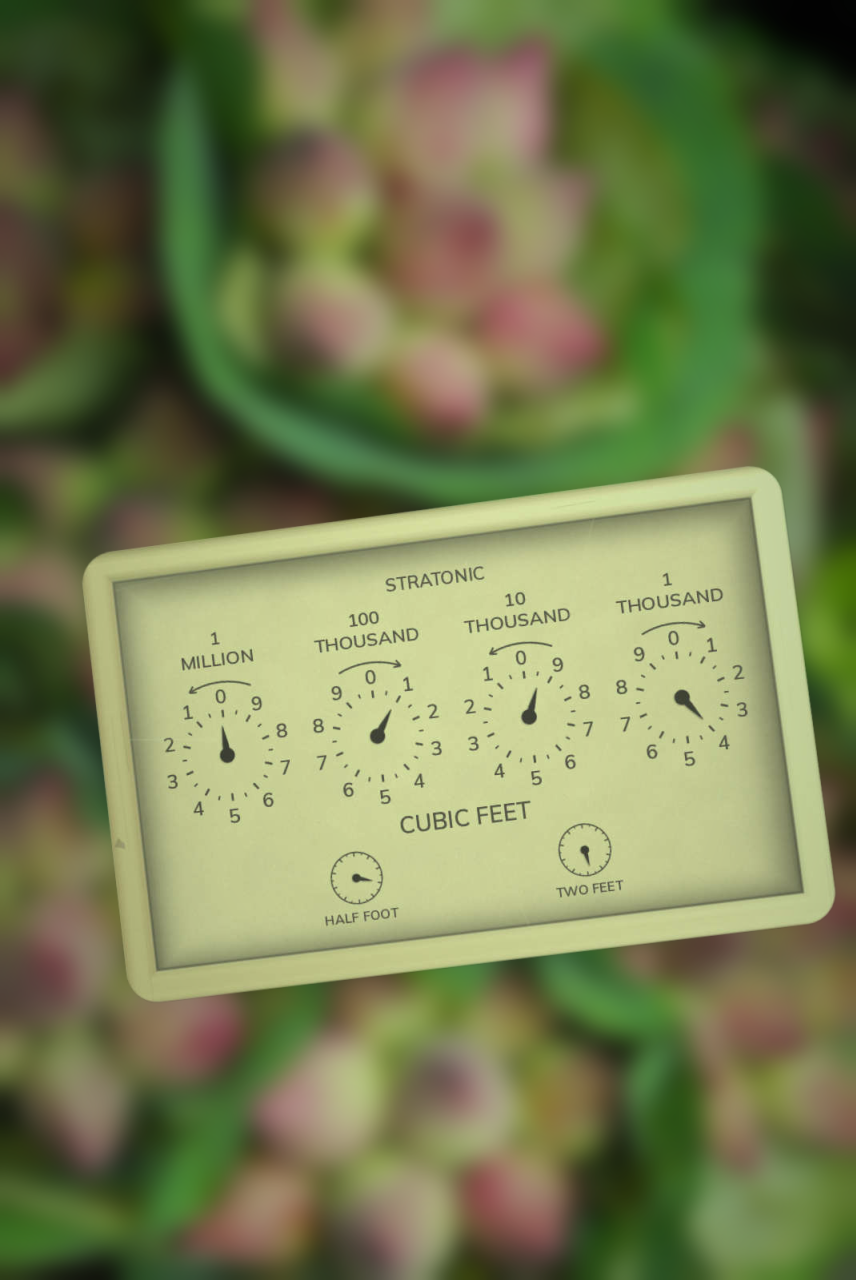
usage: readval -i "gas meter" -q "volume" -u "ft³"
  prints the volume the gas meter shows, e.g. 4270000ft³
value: 9400ft³
